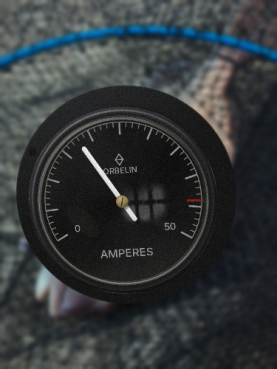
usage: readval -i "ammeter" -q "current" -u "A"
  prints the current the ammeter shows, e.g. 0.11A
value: 18A
